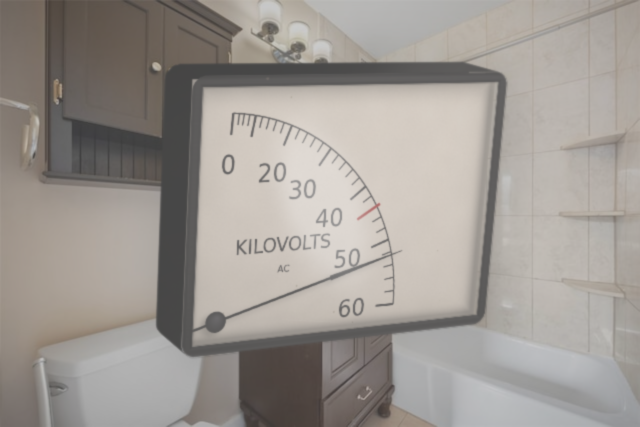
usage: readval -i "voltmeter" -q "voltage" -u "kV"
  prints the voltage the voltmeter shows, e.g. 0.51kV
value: 52kV
